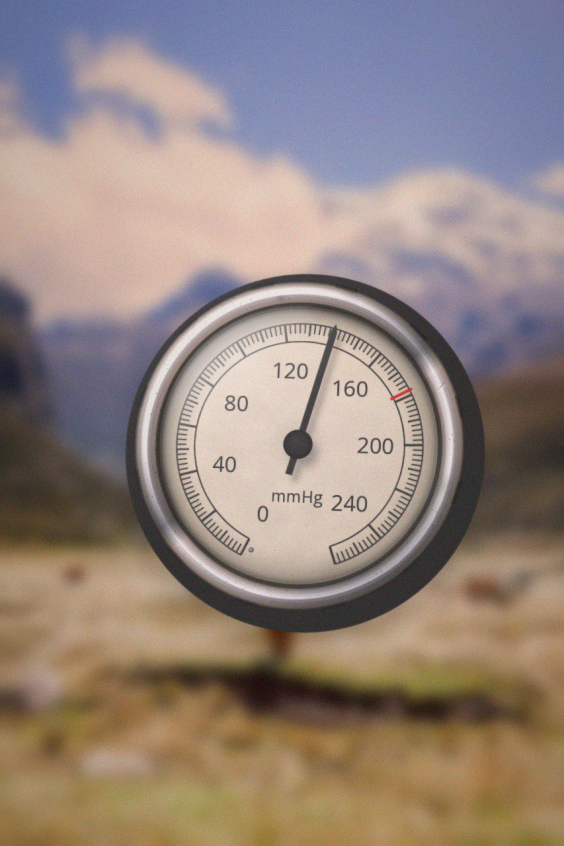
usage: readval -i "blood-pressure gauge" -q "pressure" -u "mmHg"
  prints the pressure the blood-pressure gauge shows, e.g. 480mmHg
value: 140mmHg
